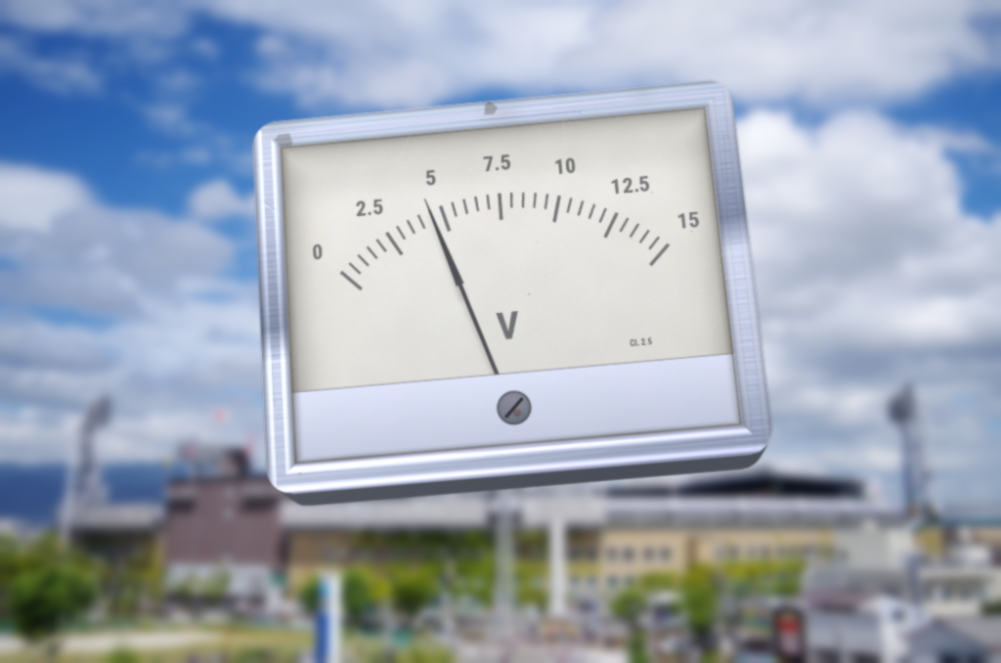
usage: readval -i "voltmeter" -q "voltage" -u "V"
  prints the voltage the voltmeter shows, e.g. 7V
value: 4.5V
